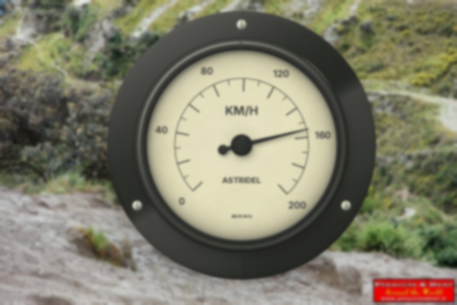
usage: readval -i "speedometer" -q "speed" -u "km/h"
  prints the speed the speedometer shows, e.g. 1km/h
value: 155km/h
